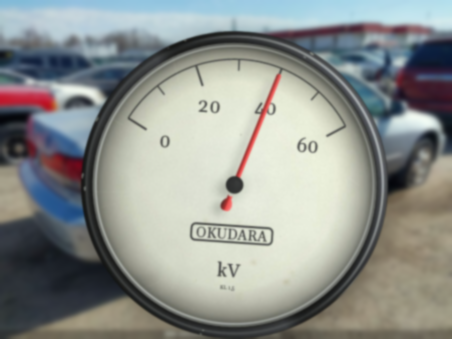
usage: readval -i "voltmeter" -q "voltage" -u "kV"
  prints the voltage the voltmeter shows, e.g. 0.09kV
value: 40kV
